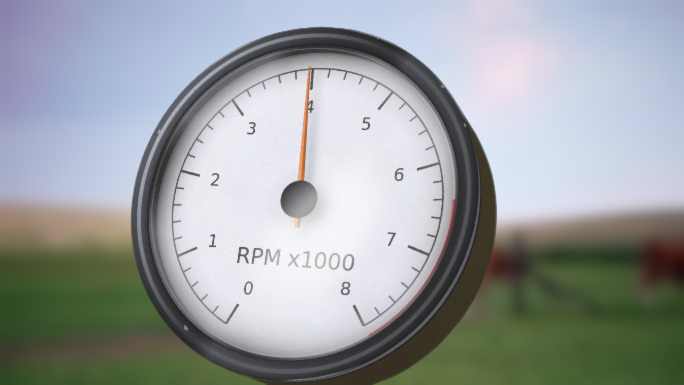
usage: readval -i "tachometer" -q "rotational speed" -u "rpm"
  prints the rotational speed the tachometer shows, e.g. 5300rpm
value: 4000rpm
